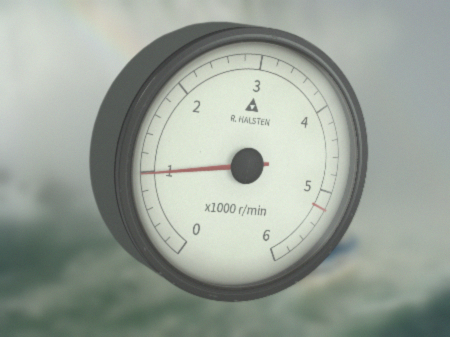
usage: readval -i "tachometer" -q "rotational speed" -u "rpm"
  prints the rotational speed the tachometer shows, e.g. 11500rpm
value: 1000rpm
